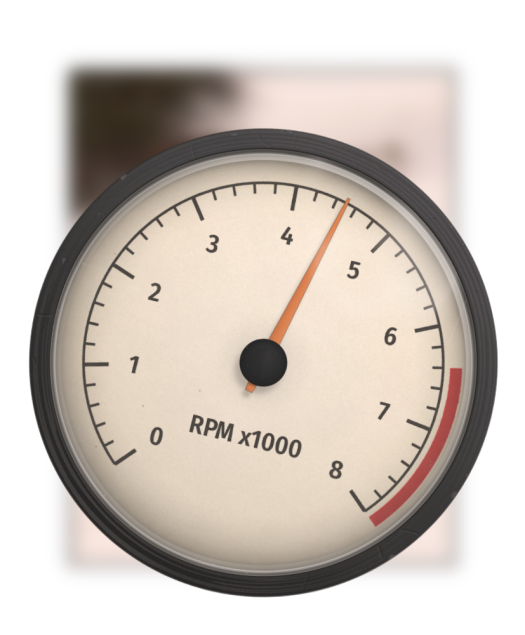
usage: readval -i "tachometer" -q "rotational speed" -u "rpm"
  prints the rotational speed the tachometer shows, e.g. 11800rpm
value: 4500rpm
